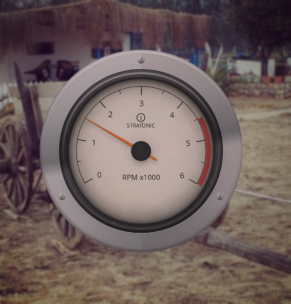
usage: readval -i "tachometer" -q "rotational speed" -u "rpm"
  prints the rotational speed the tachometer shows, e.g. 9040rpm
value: 1500rpm
